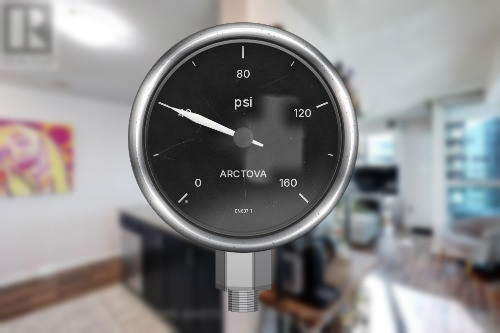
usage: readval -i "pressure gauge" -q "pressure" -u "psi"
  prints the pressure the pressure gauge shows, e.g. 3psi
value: 40psi
